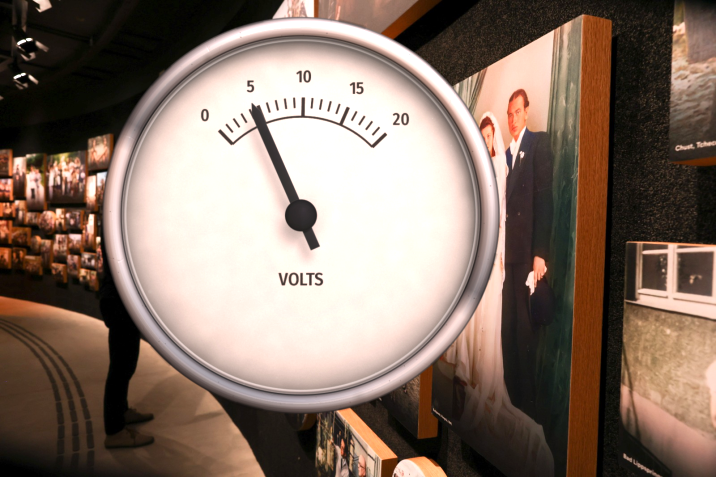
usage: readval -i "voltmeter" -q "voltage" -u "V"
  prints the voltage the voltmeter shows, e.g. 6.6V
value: 4.5V
